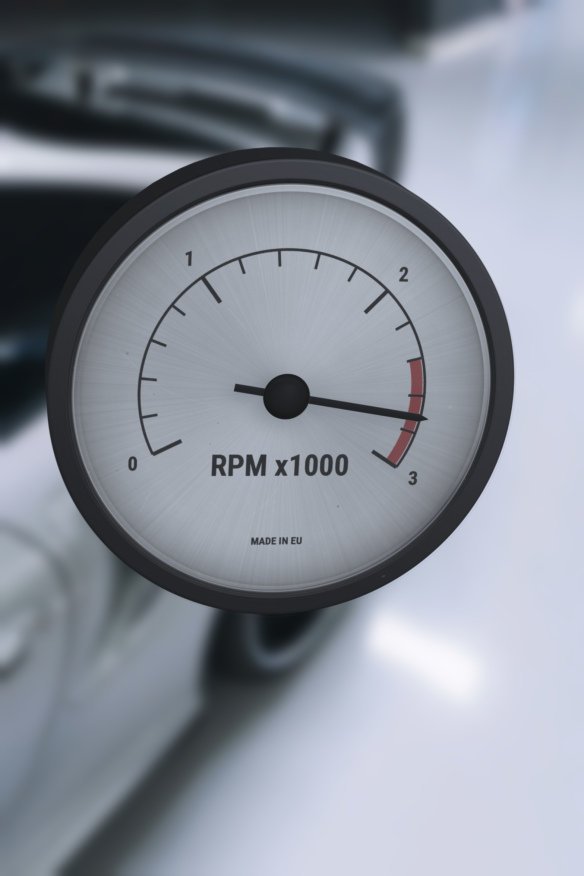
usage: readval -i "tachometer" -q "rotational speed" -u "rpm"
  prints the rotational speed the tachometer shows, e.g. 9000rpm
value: 2700rpm
